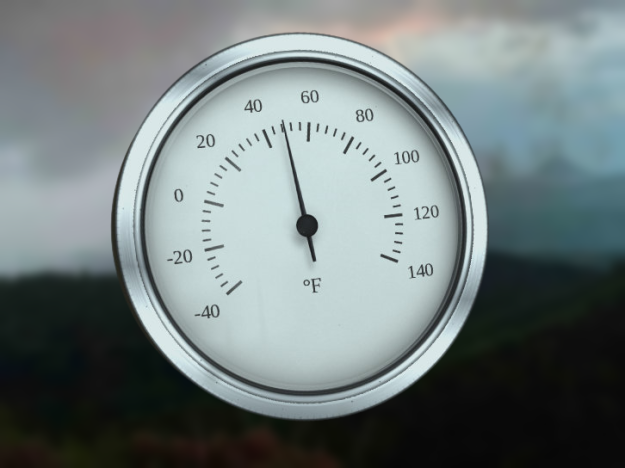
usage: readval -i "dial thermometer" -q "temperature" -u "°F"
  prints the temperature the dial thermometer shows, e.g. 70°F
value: 48°F
